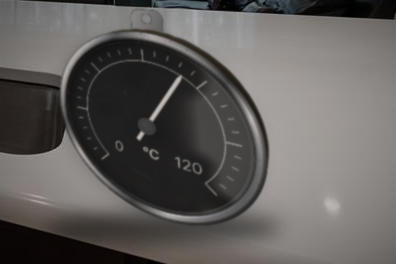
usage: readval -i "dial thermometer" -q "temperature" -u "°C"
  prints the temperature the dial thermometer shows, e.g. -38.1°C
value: 74°C
